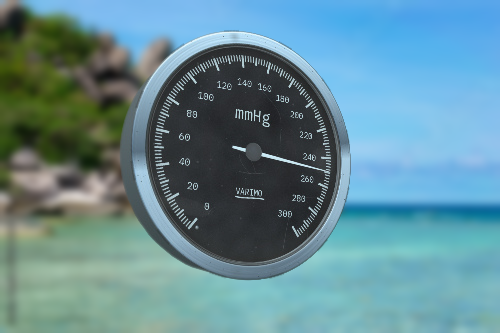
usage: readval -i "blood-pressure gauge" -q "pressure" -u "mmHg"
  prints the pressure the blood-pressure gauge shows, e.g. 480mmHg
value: 250mmHg
